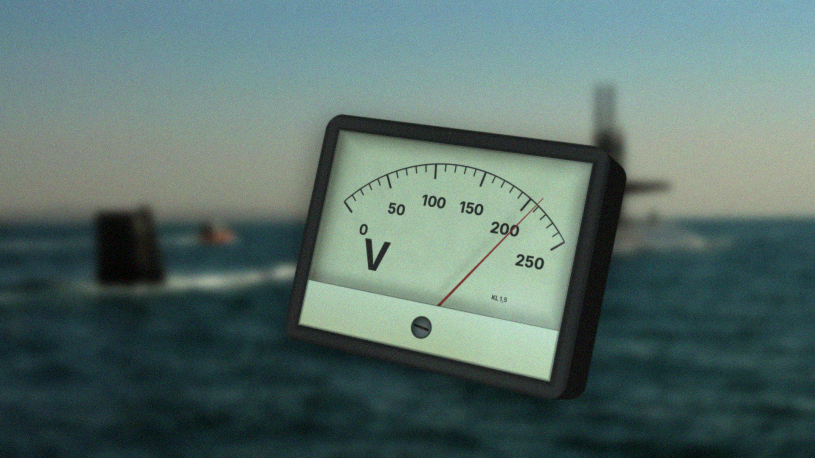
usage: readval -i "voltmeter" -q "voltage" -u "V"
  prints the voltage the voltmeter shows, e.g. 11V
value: 210V
